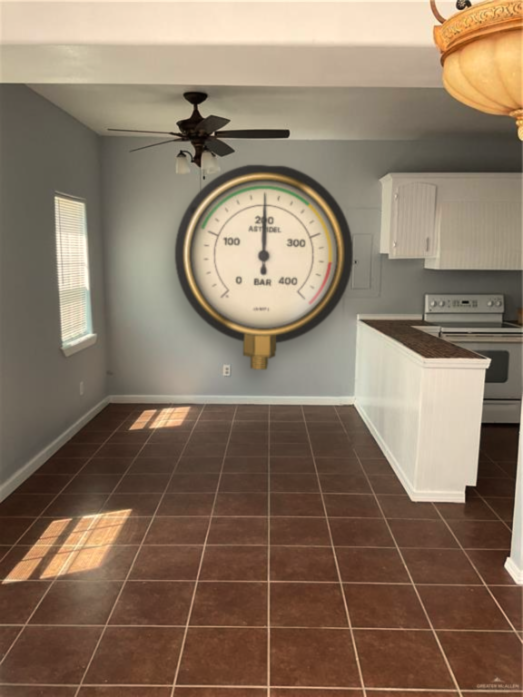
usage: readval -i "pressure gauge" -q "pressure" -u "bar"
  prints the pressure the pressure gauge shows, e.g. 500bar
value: 200bar
